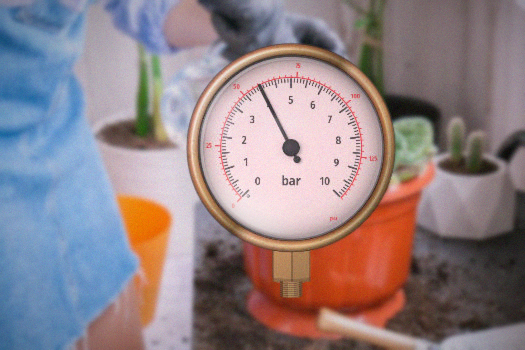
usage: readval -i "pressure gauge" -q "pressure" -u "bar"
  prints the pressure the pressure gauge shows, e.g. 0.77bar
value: 4bar
